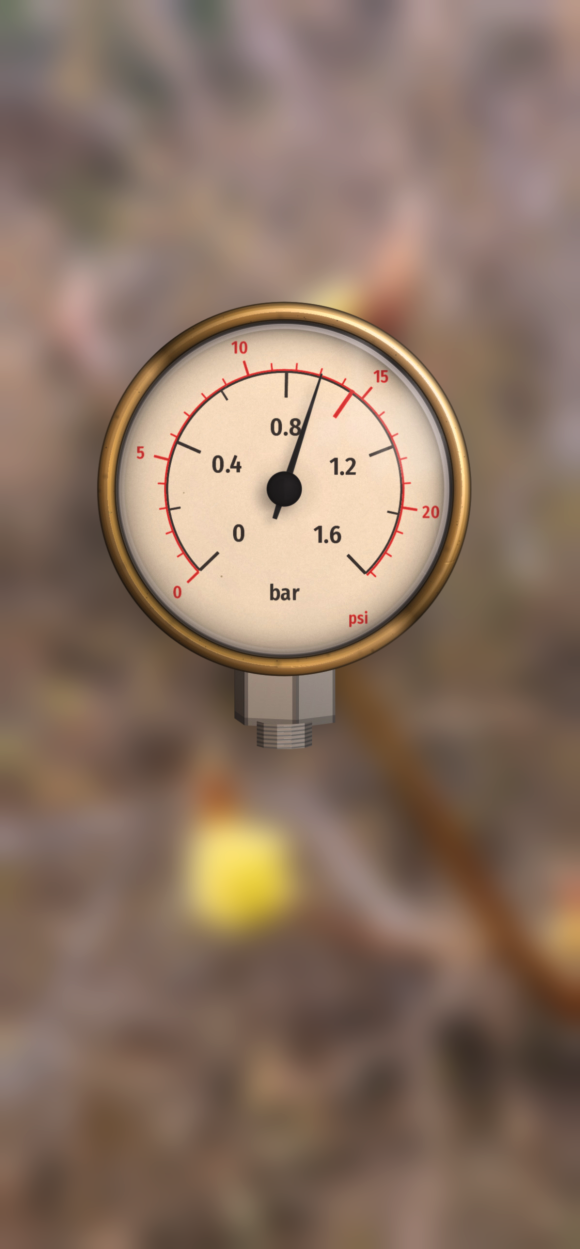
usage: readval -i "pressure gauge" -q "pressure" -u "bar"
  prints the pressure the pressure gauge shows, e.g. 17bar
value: 0.9bar
